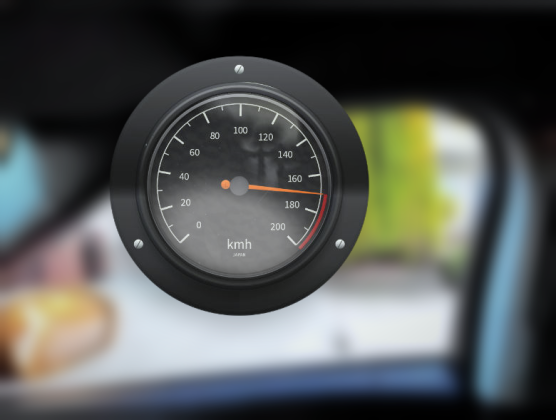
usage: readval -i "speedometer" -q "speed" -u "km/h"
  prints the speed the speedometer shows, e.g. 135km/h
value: 170km/h
